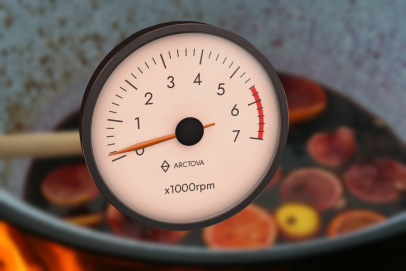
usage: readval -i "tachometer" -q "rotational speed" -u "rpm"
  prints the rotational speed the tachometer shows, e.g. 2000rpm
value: 200rpm
